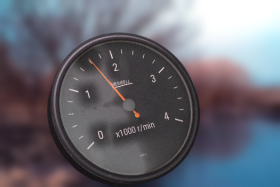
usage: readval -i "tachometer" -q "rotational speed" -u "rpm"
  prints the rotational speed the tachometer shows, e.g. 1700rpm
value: 1600rpm
